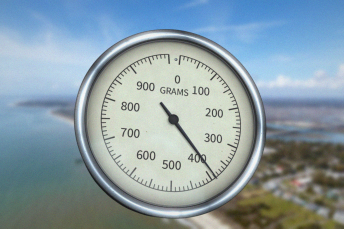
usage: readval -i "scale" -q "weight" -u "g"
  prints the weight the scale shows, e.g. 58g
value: 390g
